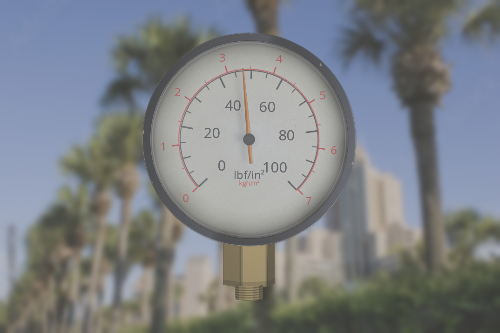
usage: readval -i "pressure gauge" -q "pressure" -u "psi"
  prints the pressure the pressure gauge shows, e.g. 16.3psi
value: 47.5psi
